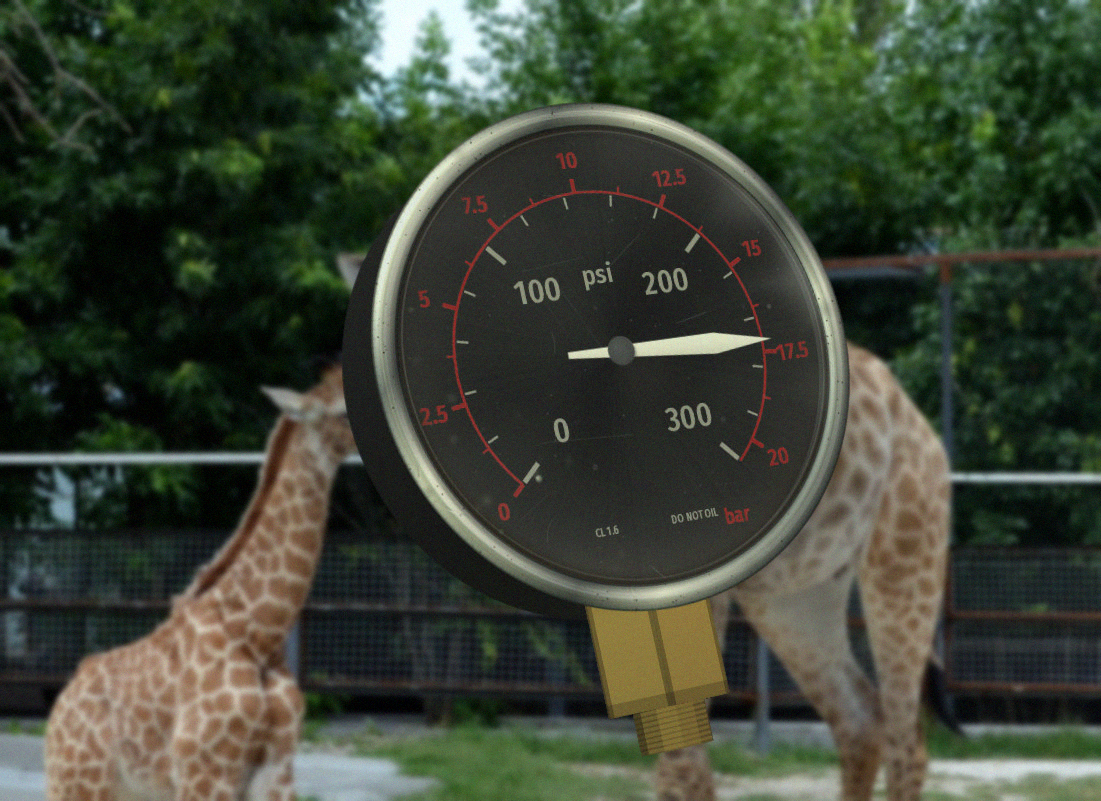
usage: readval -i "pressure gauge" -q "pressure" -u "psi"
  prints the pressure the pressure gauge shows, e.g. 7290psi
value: 250psi
